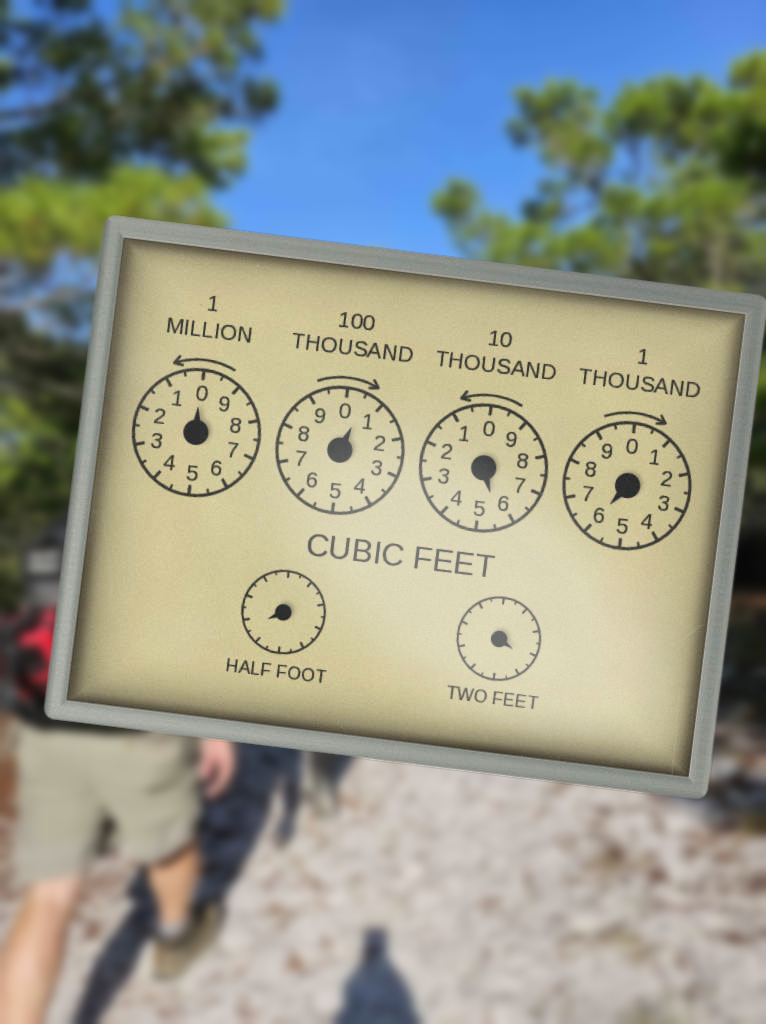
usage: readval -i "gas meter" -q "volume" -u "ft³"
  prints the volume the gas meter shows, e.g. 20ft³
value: 5600ft³
